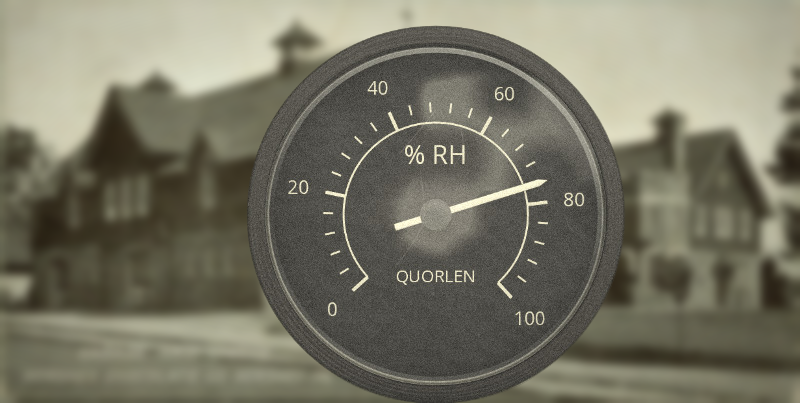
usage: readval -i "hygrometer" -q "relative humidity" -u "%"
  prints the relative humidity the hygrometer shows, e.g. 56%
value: 76%
